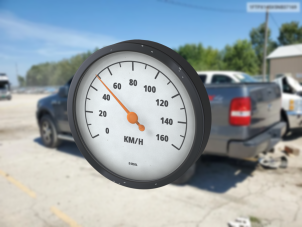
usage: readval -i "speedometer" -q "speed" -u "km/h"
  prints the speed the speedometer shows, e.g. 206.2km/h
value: 50km/h
